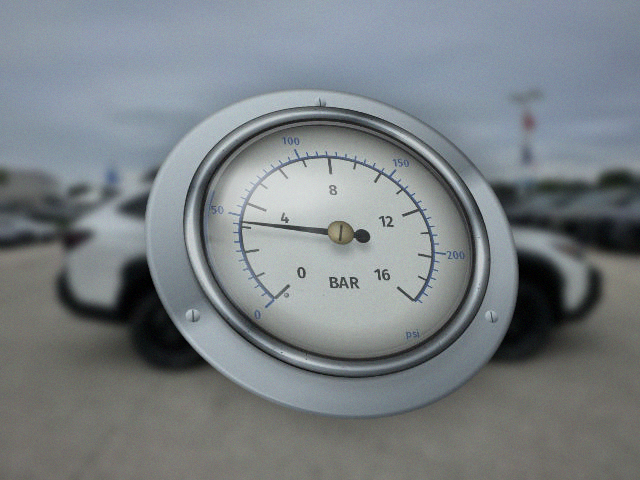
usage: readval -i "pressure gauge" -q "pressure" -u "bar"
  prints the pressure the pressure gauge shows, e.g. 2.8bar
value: 3bar
